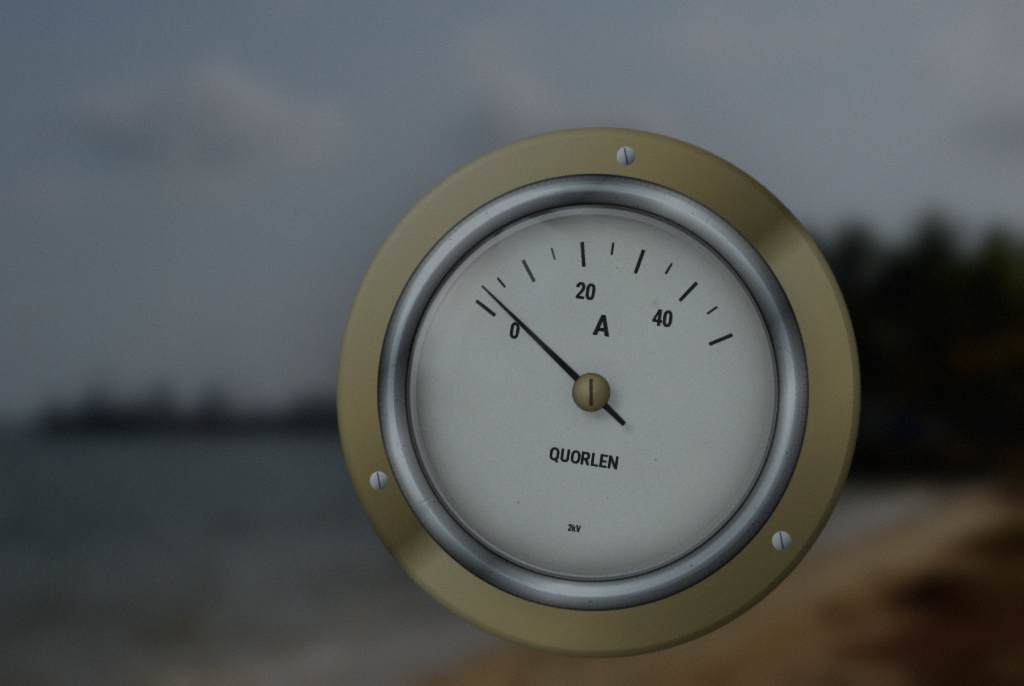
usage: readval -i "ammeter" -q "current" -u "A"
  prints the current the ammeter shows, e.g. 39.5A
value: 2.5A
